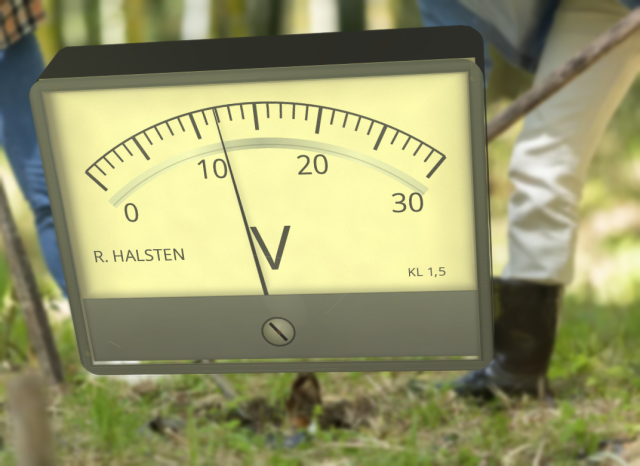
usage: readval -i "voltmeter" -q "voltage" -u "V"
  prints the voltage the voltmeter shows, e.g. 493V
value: 12V
